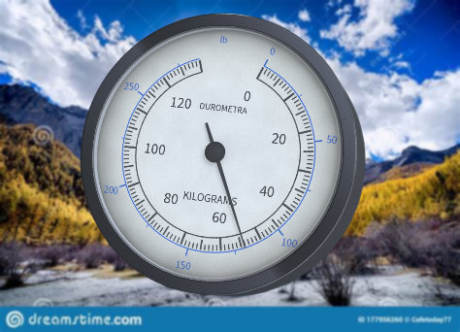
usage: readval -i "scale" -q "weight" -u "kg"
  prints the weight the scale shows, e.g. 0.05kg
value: 54kg
